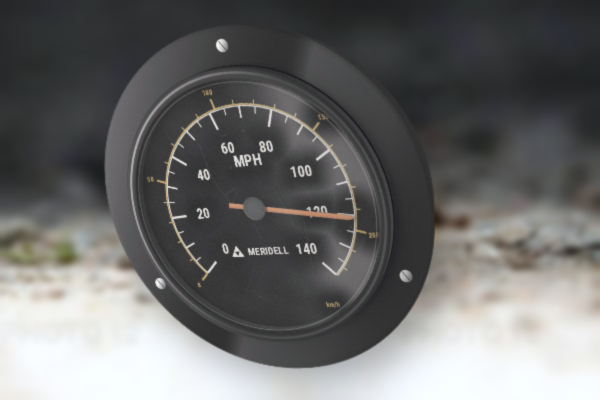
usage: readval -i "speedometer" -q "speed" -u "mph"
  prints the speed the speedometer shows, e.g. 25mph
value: 120mph
